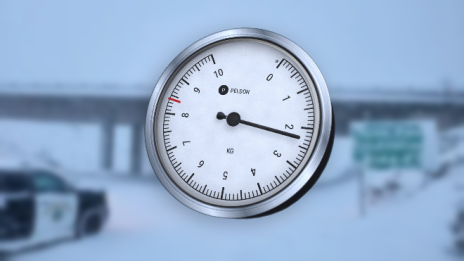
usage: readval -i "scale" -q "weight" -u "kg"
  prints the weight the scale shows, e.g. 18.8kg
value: 2.3kg
